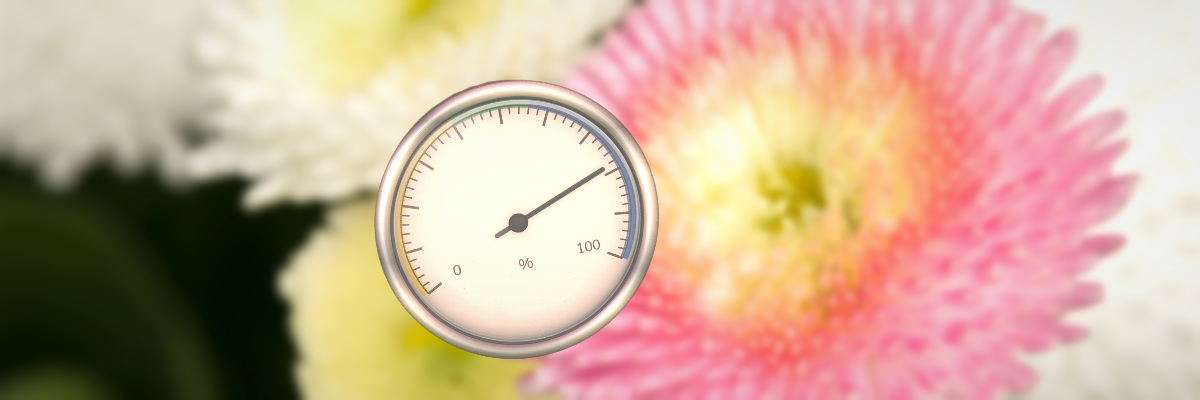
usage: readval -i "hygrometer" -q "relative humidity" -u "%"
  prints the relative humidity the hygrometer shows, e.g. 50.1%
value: 78%
